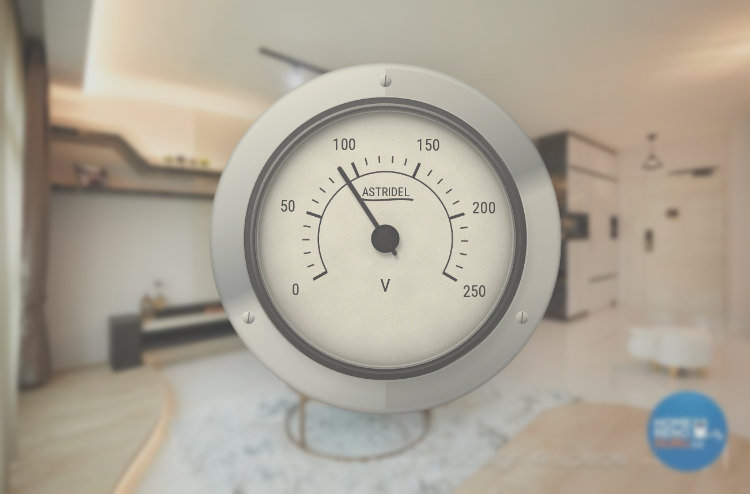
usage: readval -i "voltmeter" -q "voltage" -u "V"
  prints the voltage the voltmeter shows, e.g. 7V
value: 90V
